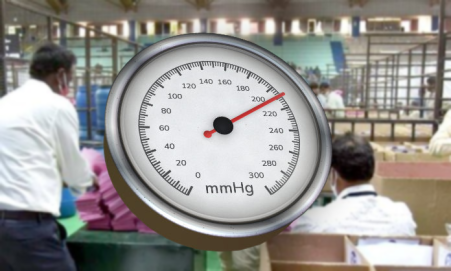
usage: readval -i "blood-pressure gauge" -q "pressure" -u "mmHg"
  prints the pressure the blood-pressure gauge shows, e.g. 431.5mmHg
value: 210mmHg
